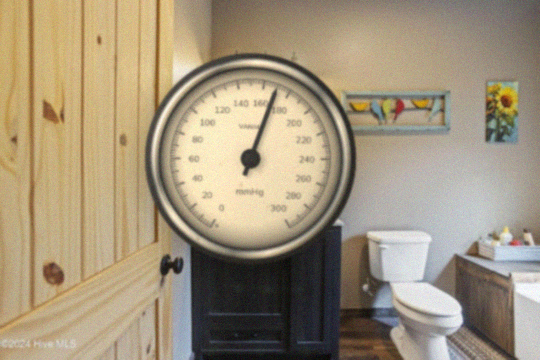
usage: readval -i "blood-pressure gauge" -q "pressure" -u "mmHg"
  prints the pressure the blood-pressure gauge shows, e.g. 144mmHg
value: 170mmHg
